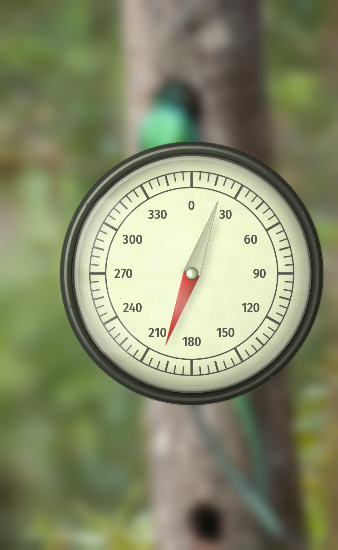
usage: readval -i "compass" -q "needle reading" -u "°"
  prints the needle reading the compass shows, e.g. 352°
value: 200°
